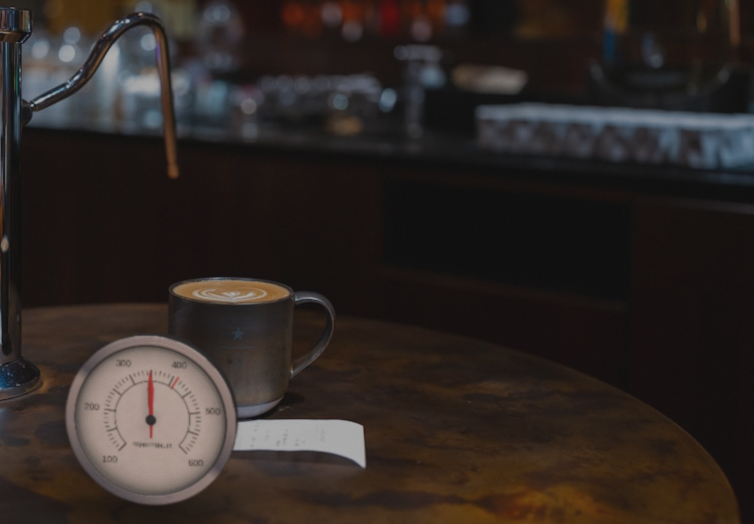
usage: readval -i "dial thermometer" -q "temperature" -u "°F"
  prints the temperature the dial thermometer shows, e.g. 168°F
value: 350°F
